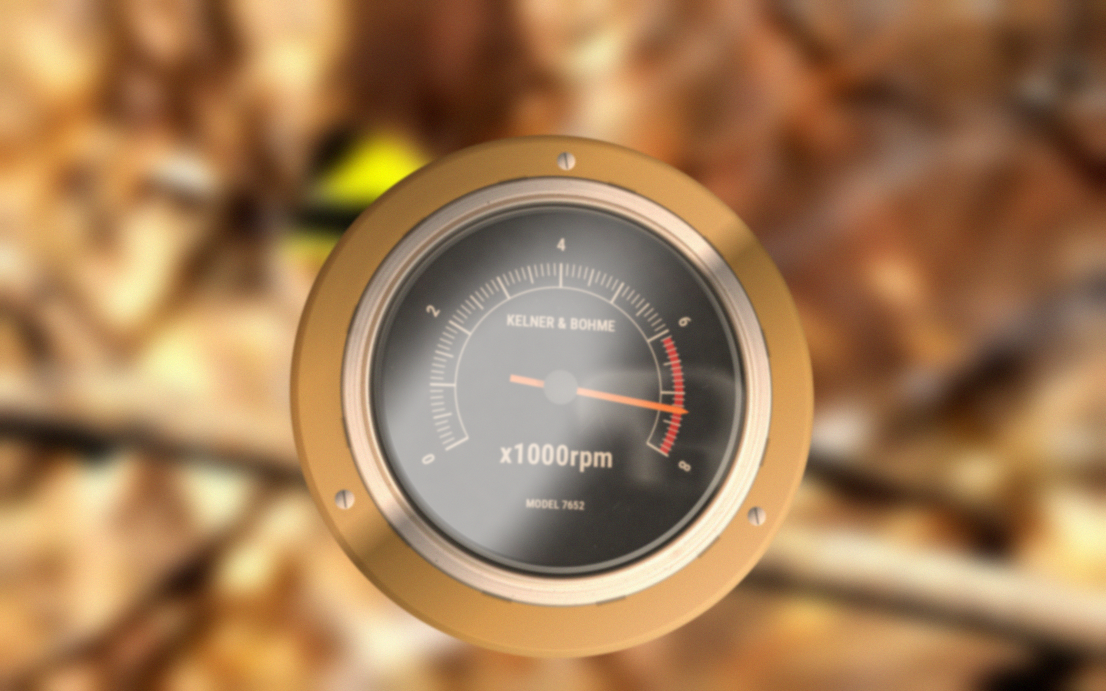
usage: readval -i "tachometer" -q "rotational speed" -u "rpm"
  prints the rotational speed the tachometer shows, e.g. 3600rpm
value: 7300rpm
